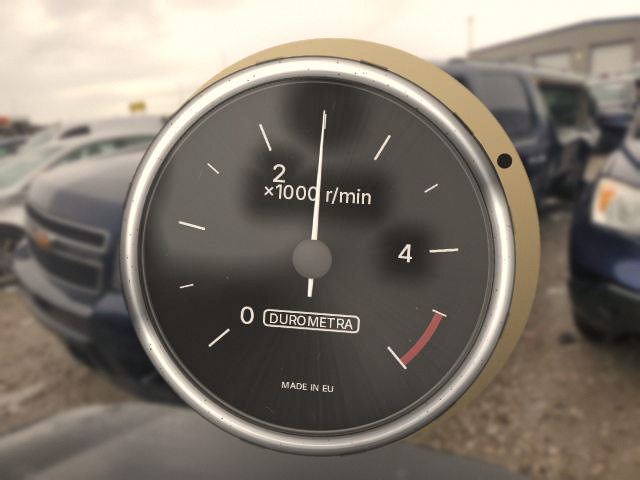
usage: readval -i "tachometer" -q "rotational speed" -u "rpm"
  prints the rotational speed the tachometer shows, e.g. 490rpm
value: 2500rpm
